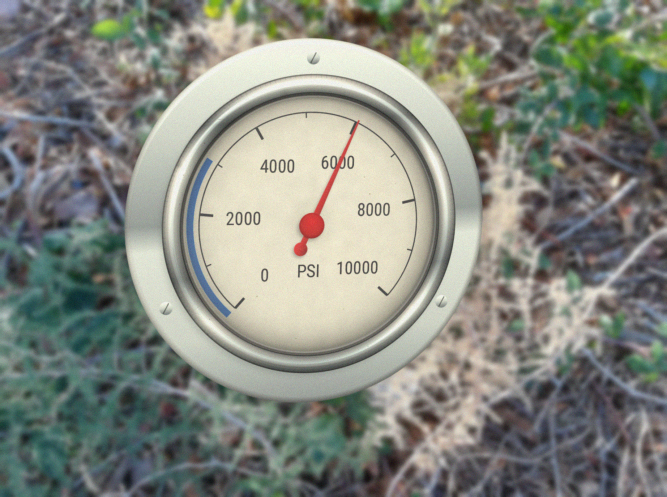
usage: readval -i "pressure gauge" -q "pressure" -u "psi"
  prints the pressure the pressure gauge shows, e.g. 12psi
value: 6000psi
